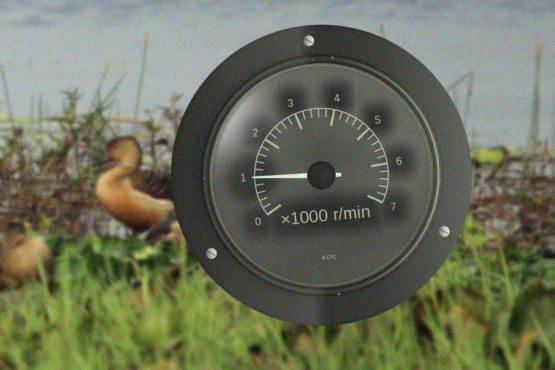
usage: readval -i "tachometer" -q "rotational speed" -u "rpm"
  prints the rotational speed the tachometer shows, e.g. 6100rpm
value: 1000rpm
